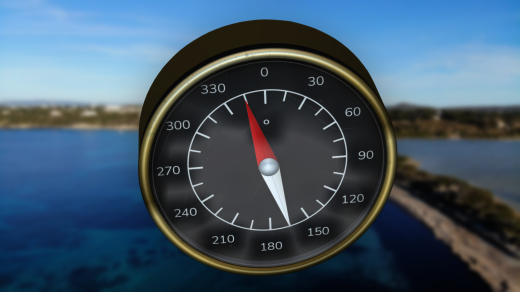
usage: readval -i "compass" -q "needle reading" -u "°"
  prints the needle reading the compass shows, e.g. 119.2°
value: 345°
